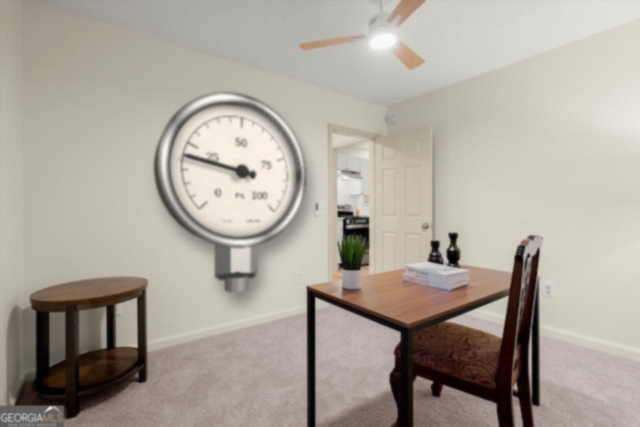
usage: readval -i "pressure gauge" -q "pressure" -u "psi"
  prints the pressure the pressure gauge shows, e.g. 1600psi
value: 20psi
